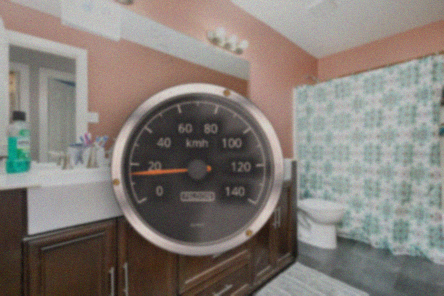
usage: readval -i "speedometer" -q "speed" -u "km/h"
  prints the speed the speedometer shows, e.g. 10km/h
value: 15km/h
